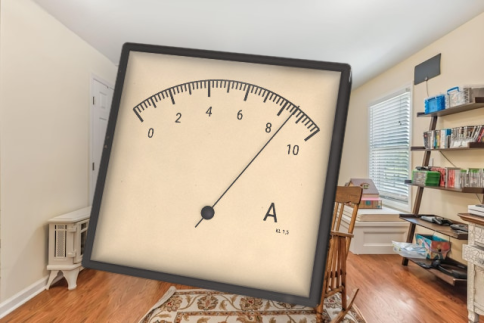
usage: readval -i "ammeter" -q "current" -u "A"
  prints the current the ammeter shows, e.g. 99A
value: 8.6A
